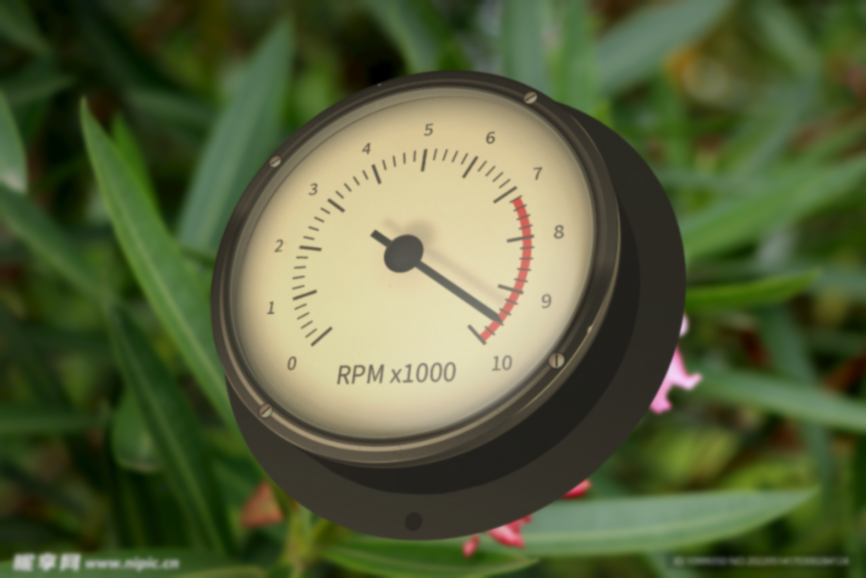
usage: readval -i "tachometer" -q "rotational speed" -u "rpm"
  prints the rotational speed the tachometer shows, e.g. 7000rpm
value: 9600rpm
